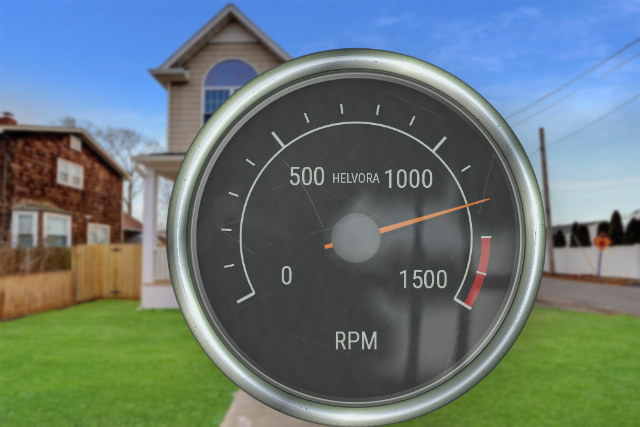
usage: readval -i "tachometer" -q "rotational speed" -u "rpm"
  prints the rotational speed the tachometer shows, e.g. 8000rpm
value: 1200rpm
